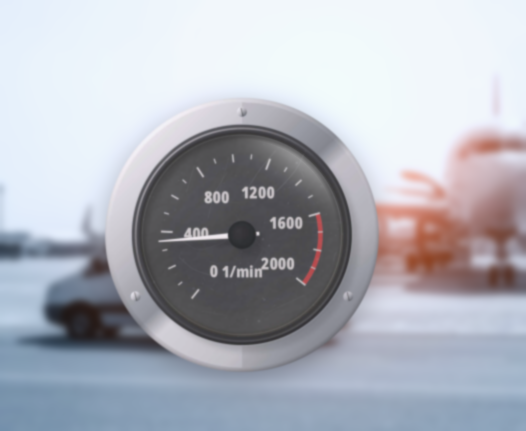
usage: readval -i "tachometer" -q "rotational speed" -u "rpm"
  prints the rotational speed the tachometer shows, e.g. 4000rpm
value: 350rpm
